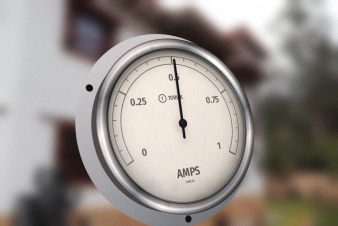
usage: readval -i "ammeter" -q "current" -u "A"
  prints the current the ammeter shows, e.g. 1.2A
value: 0.5A
